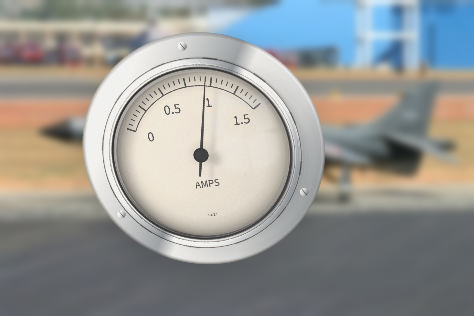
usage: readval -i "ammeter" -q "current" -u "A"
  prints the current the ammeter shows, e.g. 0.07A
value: 0.95A
